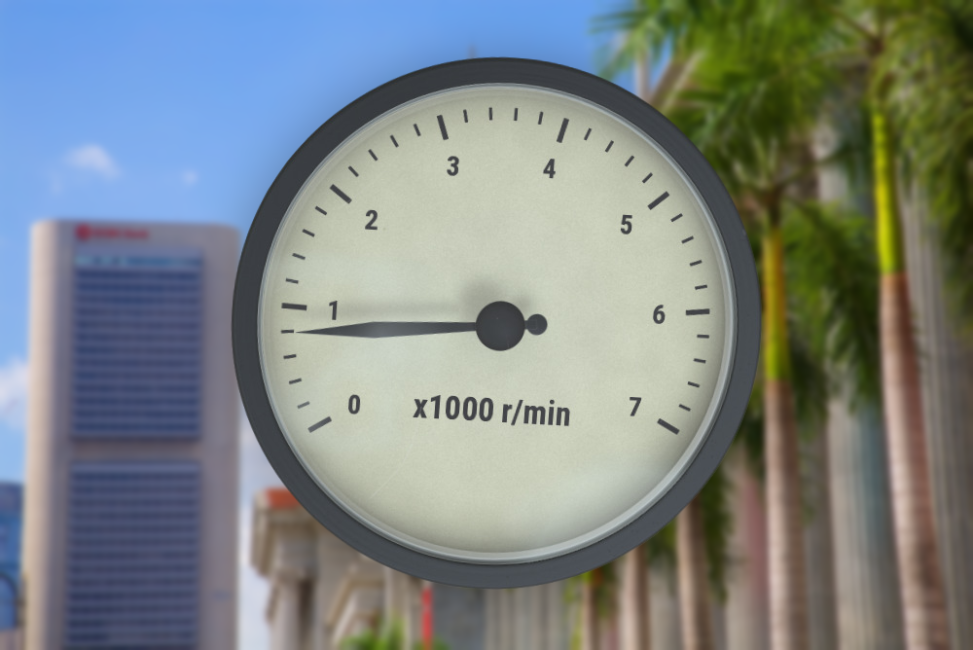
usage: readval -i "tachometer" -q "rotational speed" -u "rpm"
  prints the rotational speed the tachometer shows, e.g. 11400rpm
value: 800rpm
